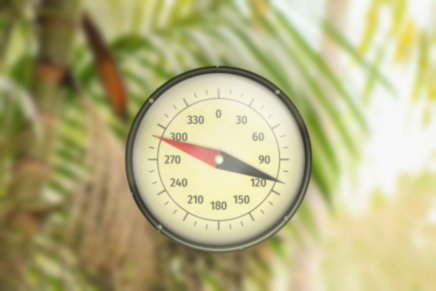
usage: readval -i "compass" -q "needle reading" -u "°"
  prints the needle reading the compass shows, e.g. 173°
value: 290°
